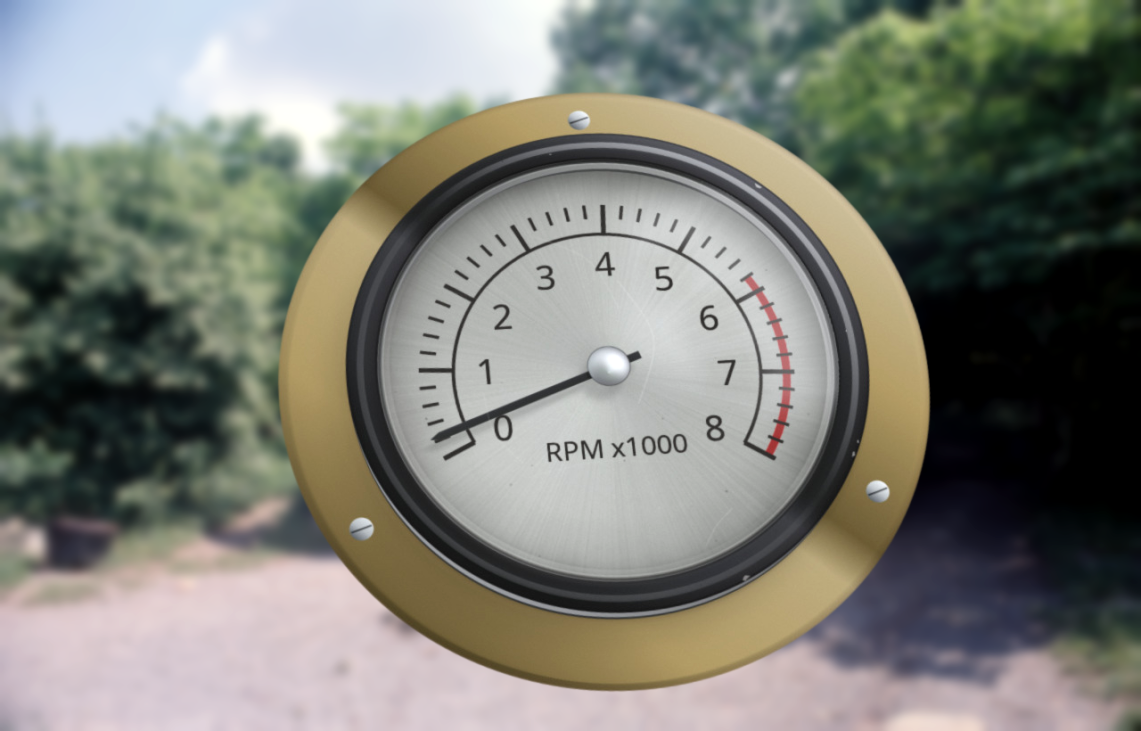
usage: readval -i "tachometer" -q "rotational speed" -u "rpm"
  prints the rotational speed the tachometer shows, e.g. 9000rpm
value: 200rpm
